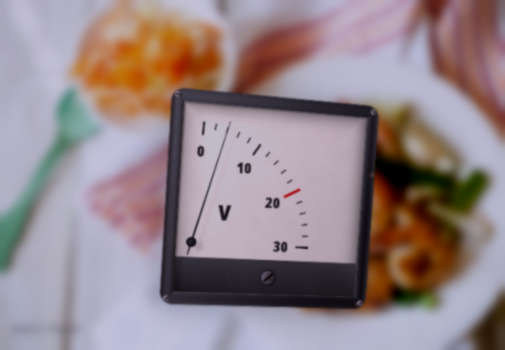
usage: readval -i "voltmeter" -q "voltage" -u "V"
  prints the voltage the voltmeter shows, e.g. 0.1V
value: 4V
